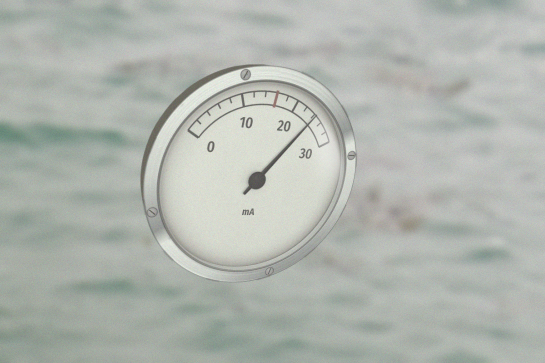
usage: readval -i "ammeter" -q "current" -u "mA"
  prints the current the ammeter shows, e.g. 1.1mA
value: 24mA
